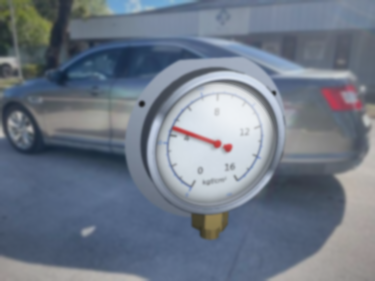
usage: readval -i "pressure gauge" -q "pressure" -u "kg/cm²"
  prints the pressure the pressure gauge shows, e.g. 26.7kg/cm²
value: 4.5kg/cm²
